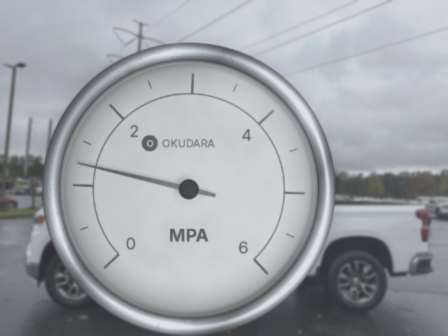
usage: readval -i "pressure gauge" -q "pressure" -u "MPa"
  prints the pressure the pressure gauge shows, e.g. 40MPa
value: 1.25MPa
